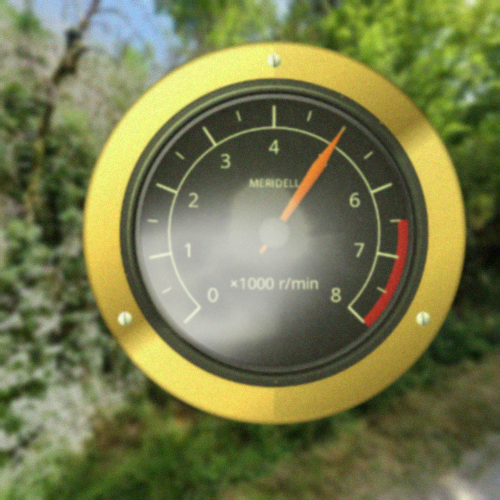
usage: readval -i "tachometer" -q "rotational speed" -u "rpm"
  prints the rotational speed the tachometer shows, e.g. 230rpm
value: 5000rpm
